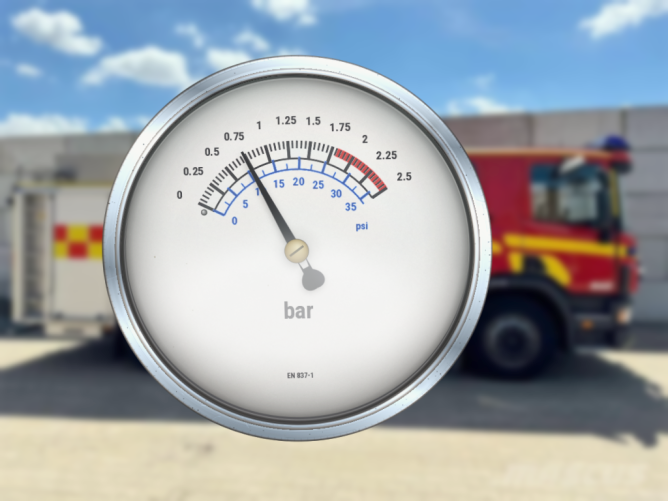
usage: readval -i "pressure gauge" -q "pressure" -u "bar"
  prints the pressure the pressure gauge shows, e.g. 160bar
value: 0.75bar
